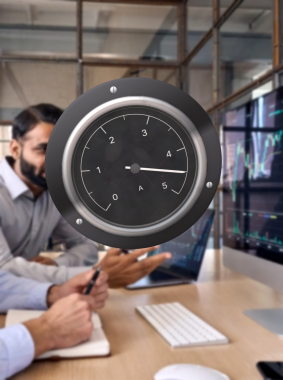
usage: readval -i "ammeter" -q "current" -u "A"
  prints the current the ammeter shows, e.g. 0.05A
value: 4.5A
